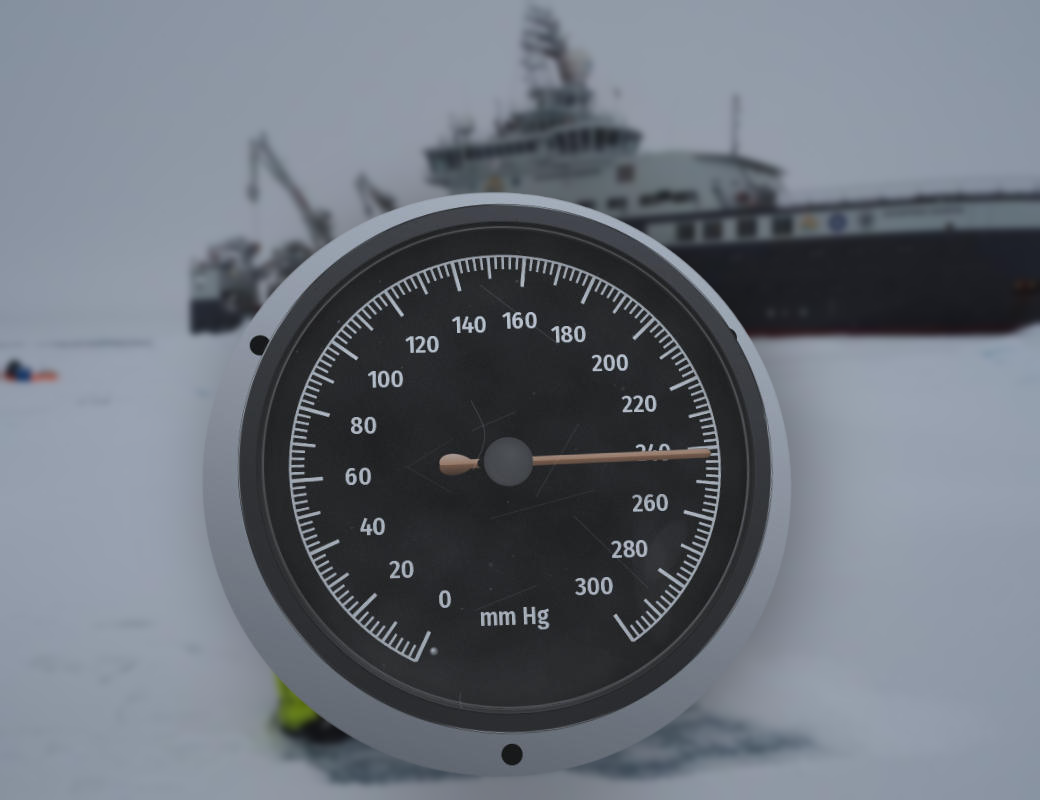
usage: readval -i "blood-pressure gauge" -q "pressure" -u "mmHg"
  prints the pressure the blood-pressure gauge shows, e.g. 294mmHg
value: 242mmHg
